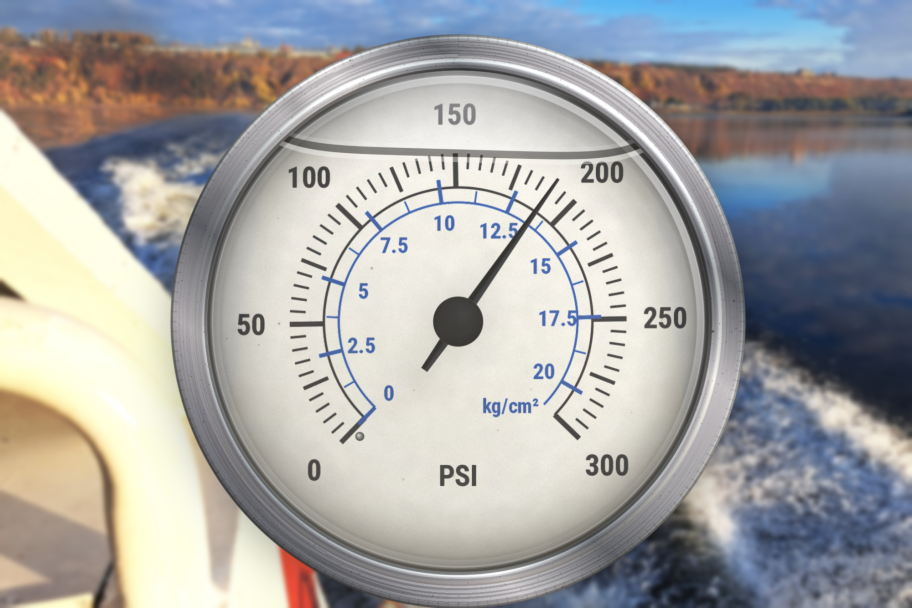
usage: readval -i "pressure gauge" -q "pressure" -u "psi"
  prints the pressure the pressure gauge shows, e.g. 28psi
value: 190psi
